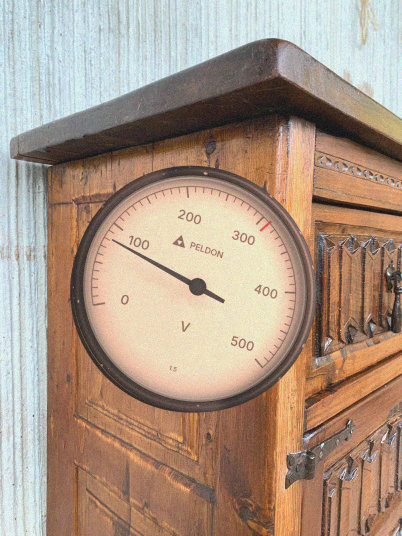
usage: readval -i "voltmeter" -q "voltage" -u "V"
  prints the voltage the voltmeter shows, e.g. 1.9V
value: 80V
